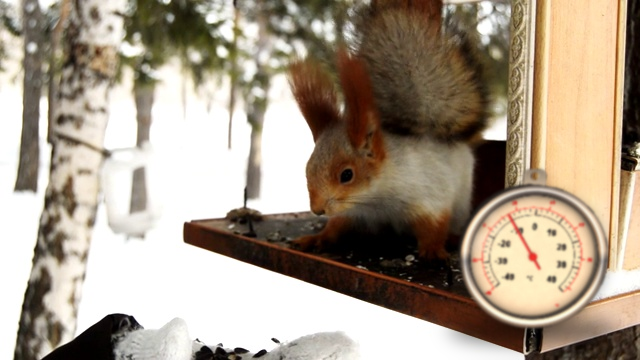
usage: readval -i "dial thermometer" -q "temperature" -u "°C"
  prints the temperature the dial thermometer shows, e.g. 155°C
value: -10°C
